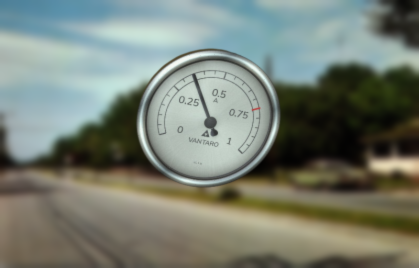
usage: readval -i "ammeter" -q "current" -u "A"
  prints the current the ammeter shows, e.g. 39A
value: 0.35A
